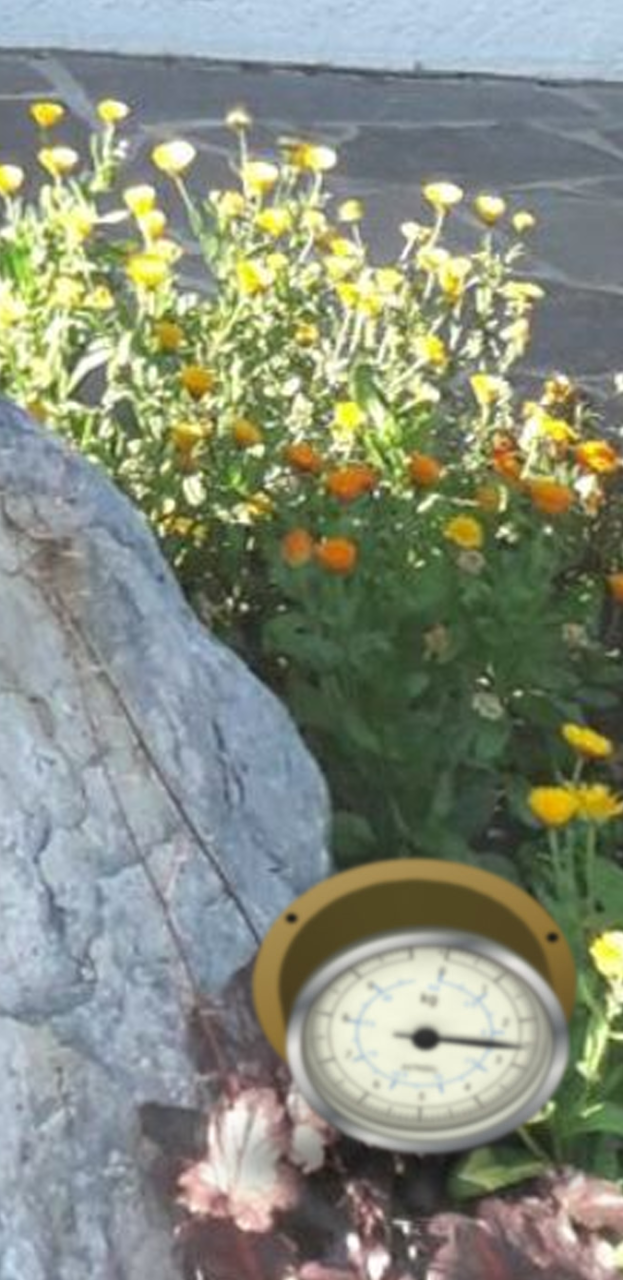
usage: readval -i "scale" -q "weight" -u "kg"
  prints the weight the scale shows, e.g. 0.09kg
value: 2.5kg
